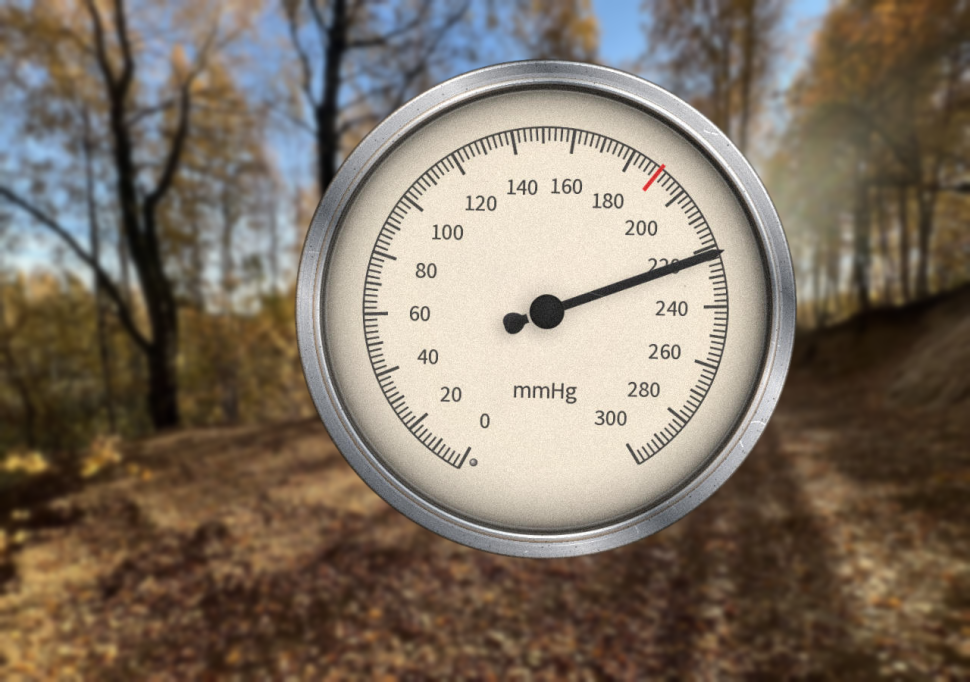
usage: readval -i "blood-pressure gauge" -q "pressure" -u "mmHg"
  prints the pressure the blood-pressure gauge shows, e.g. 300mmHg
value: 222mmHg
